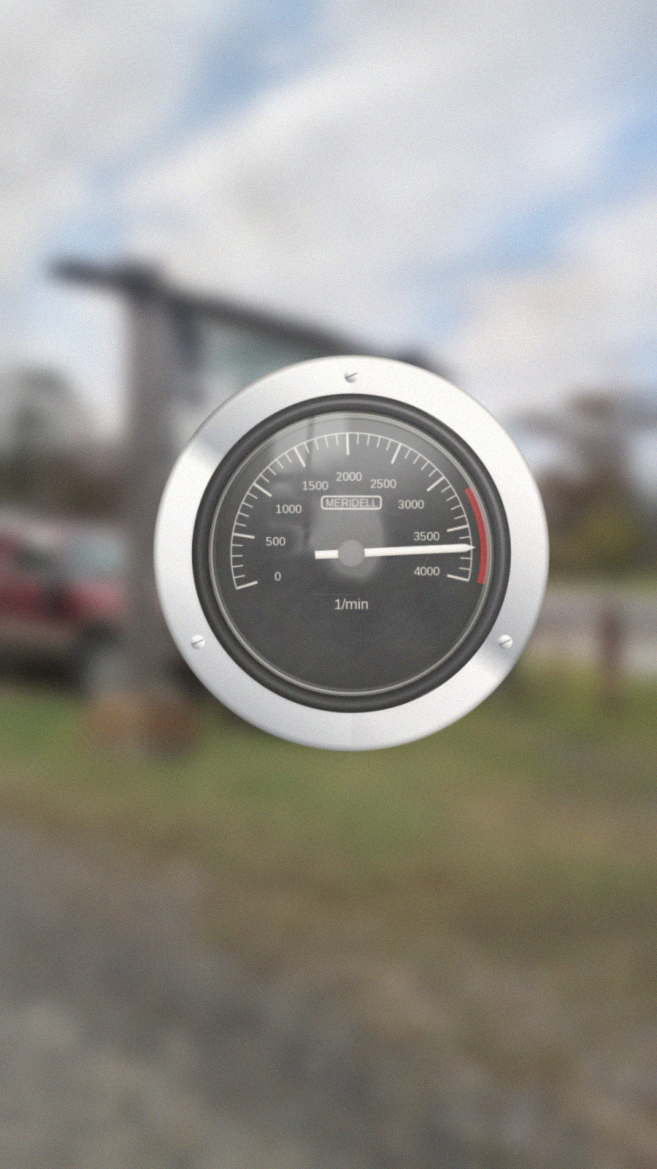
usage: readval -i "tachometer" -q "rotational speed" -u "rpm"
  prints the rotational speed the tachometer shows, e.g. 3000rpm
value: 3700rpm
